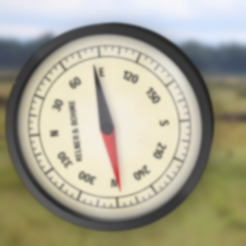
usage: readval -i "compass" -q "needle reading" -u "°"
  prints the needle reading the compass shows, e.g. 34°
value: 265°
